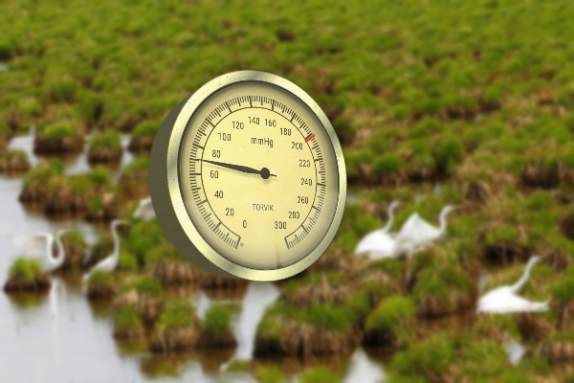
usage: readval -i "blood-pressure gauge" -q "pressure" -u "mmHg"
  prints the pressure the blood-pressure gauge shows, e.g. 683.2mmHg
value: 70mmHg
